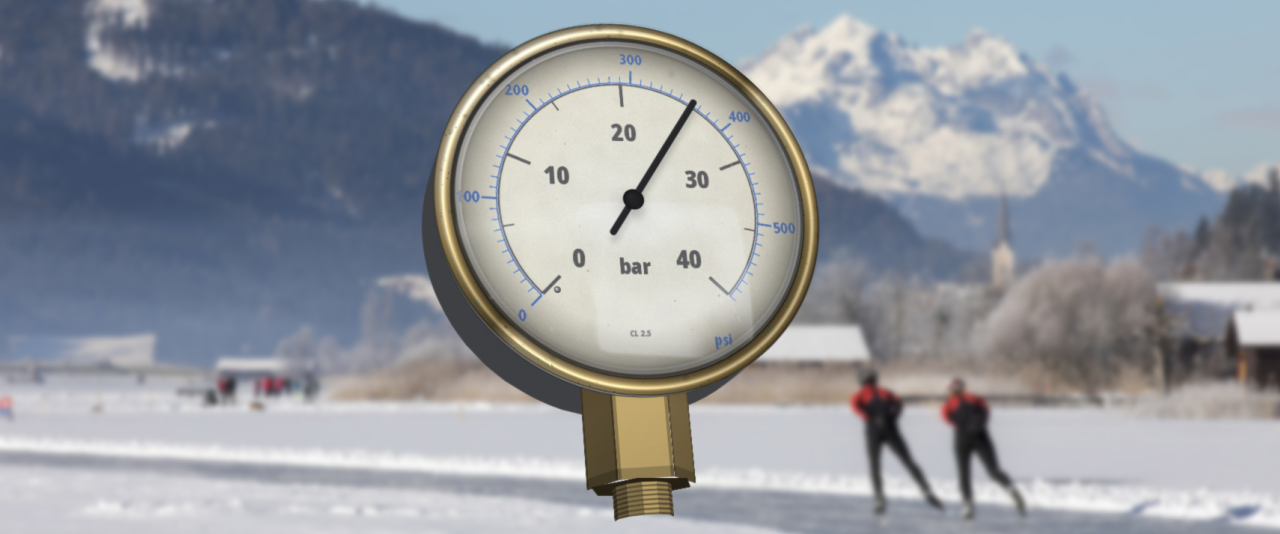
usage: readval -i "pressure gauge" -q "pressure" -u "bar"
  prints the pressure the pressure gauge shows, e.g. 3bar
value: 25bar
